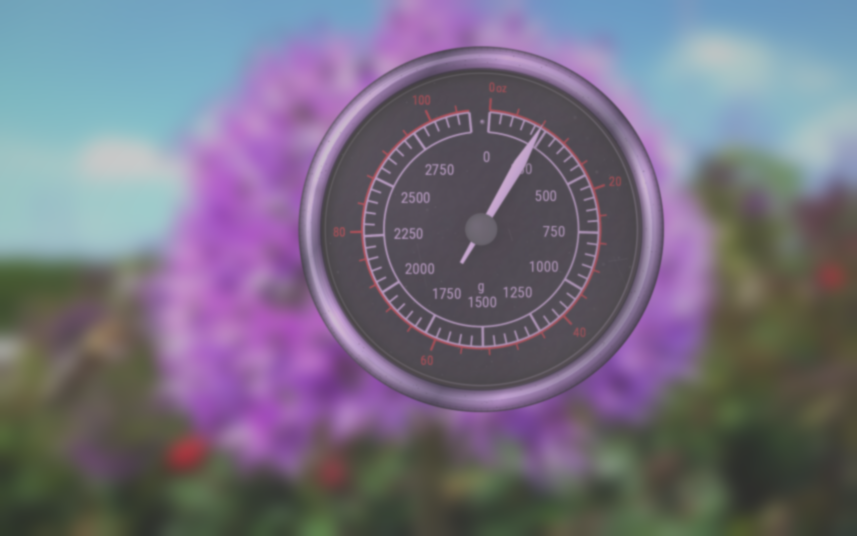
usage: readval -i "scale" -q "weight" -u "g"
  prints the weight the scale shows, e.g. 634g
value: 225g
